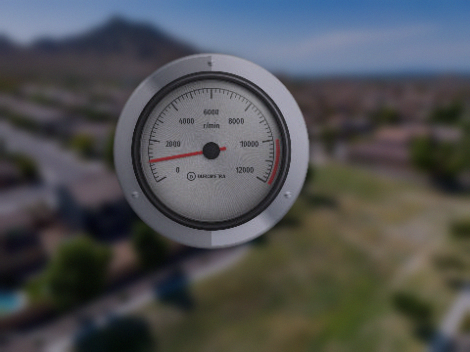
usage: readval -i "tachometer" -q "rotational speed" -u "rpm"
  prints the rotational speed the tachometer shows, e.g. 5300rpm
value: 1000rpm
